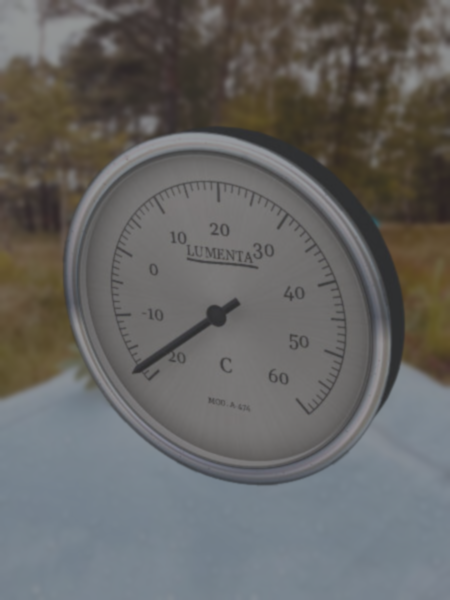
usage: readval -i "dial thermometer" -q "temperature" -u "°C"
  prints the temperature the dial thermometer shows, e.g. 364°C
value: -18°C
